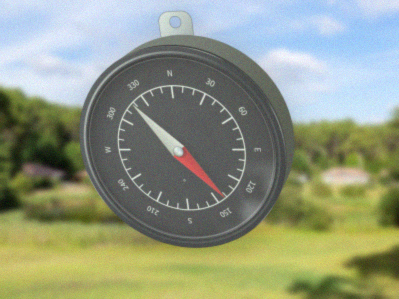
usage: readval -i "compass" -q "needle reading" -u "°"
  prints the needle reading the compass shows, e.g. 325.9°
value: 140°
